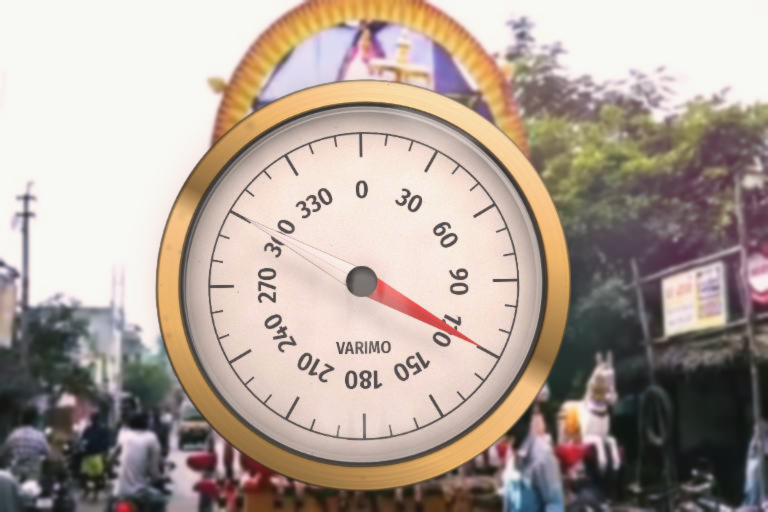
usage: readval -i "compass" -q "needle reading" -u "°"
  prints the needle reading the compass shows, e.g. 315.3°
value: 120°
